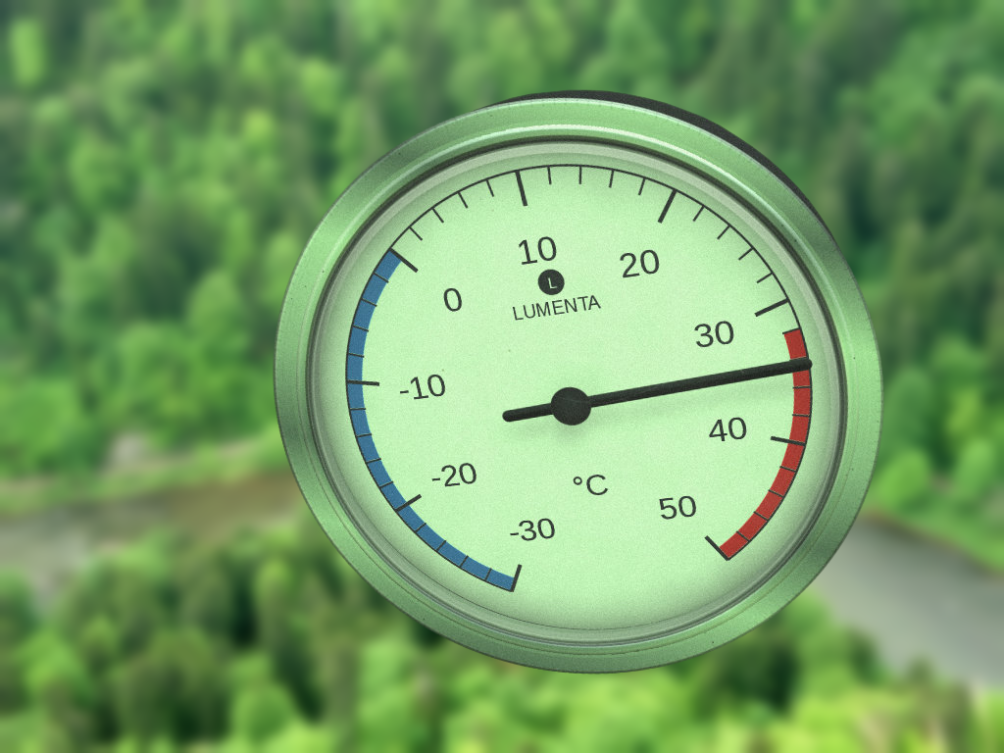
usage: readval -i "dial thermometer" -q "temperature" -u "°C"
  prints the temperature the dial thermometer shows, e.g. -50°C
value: 34°C
